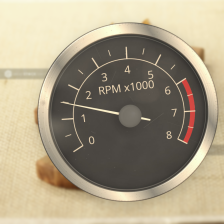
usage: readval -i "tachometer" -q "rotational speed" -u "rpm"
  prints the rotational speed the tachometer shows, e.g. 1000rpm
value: 1500rpm
